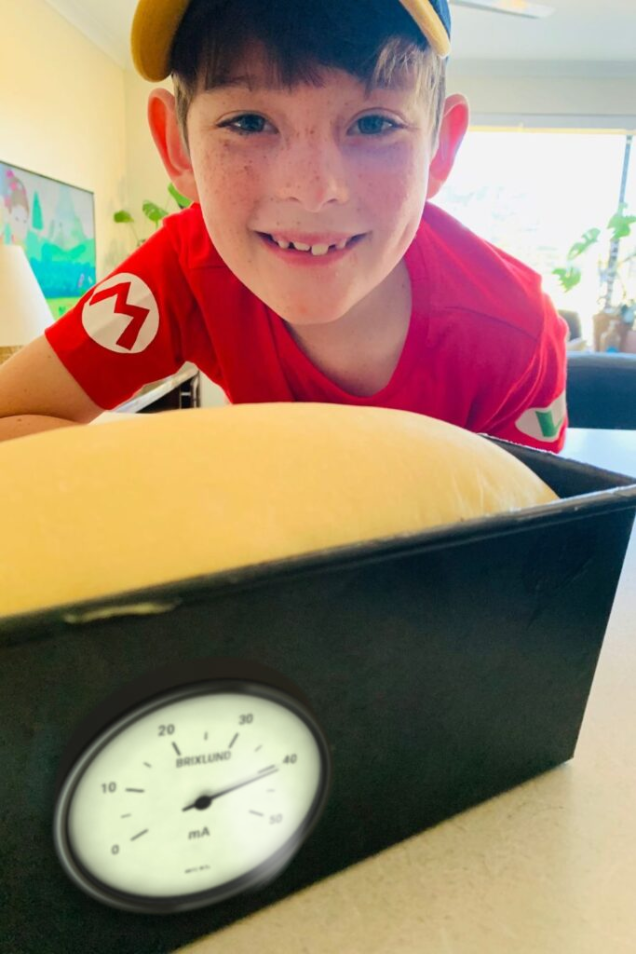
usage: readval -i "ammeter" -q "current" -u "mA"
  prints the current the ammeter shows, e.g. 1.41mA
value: 40mA
